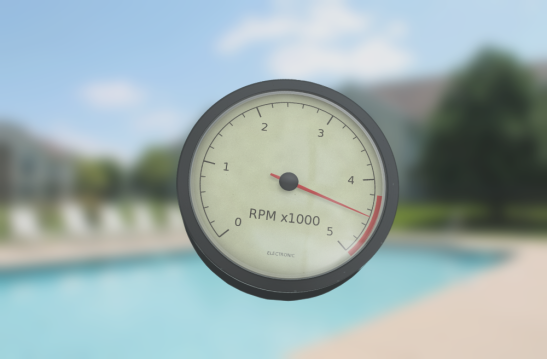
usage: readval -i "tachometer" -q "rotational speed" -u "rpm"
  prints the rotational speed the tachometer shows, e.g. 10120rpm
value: 4500rpm
